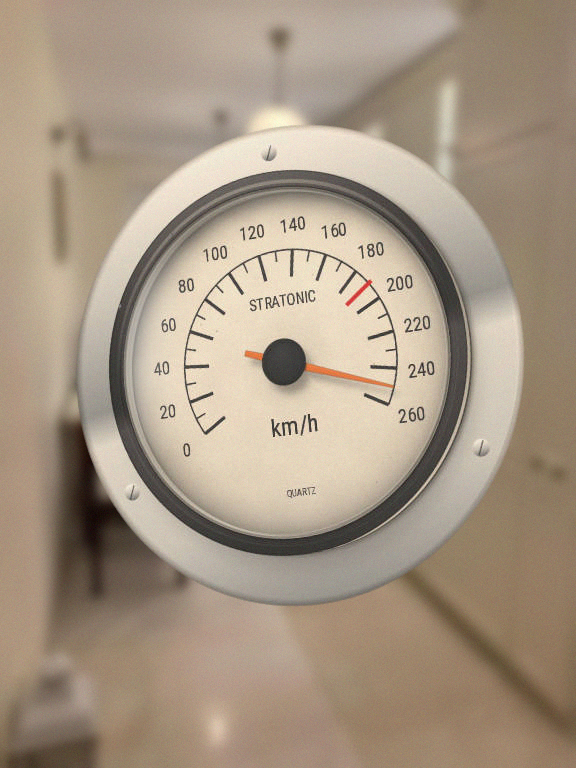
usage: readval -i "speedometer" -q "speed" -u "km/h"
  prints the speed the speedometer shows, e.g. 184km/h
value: 250km/h
